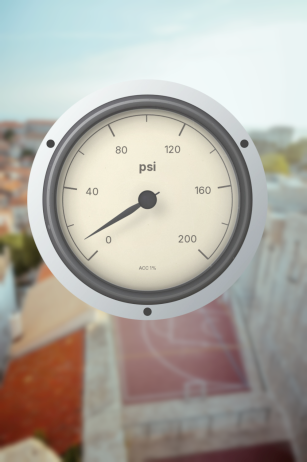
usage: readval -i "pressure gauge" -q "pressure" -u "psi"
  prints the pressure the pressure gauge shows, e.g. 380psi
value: 10psi
